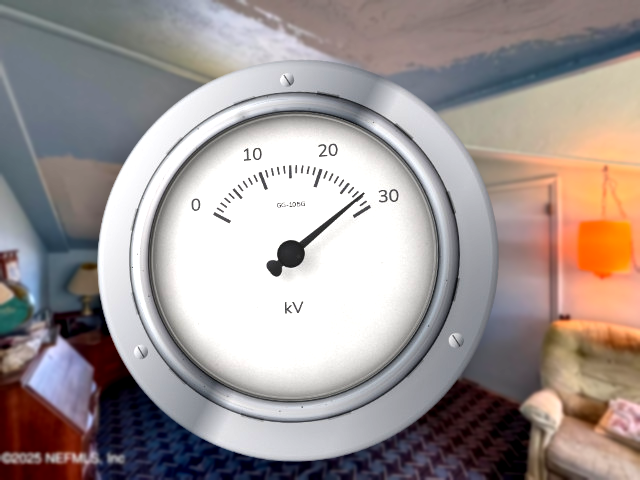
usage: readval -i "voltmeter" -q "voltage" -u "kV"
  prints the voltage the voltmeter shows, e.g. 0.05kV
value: 28kV
